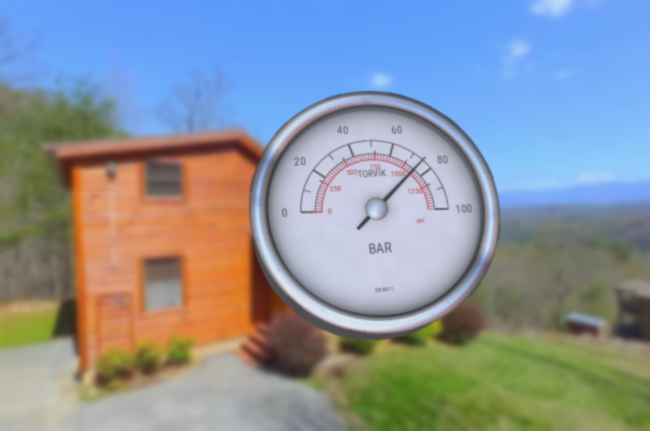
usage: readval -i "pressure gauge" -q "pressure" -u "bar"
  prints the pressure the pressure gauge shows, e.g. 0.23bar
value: 75bar
